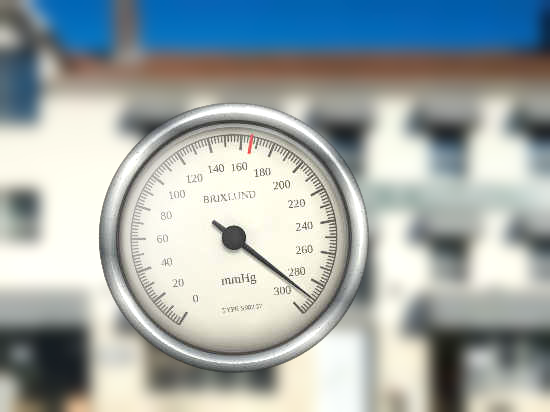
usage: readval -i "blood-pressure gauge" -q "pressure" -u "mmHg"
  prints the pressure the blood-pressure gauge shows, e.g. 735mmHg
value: 290mmHg
